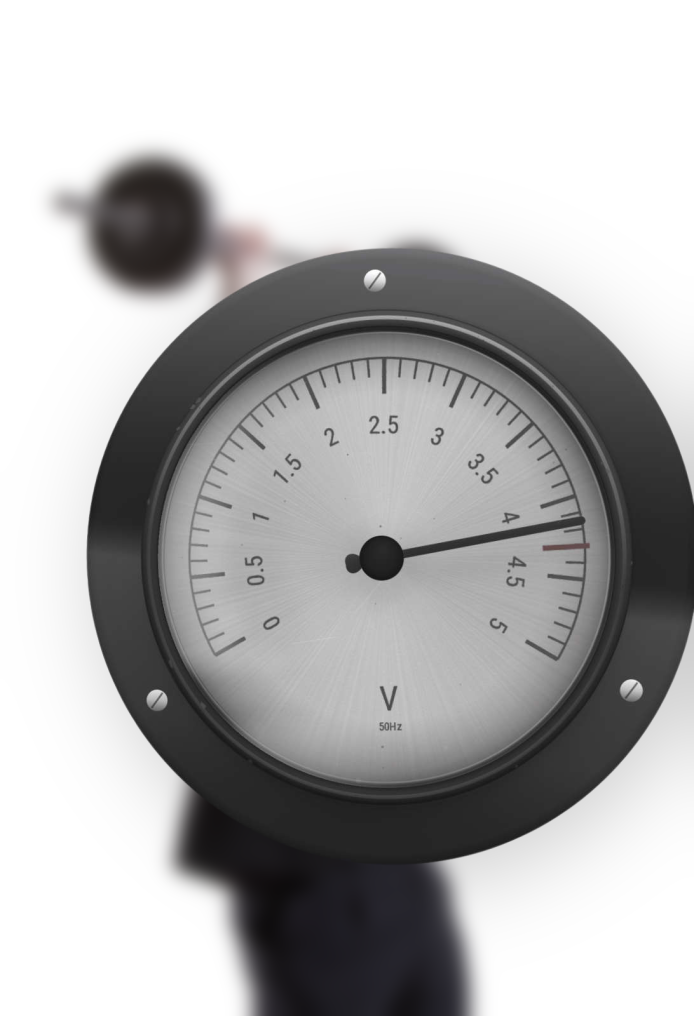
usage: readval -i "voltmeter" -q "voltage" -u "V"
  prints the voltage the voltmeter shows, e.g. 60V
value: 4.15V
